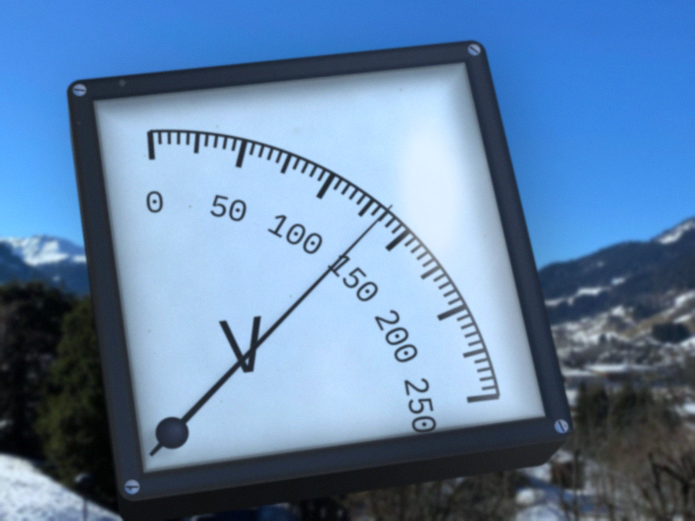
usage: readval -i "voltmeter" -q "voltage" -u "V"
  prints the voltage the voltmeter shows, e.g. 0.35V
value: 135V
